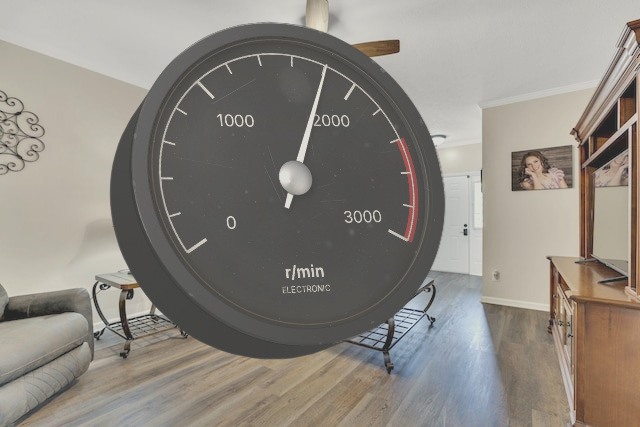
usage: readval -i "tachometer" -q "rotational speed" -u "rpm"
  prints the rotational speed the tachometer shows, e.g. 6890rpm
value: 1800rpm
